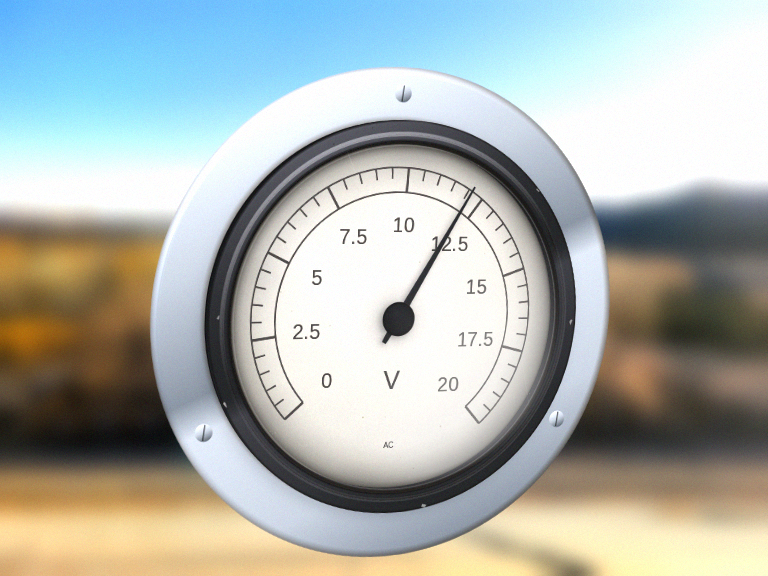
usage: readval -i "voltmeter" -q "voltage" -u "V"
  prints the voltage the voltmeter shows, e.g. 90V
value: 12V
